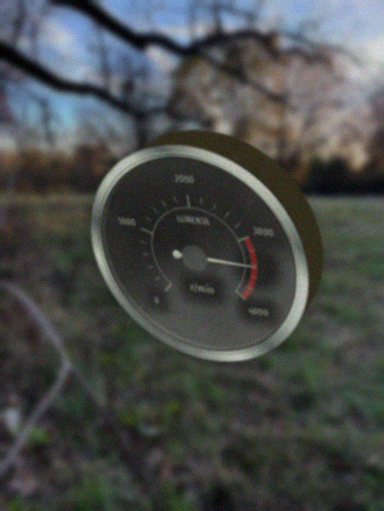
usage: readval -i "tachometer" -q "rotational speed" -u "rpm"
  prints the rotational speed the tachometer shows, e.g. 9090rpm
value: 3400rpm
